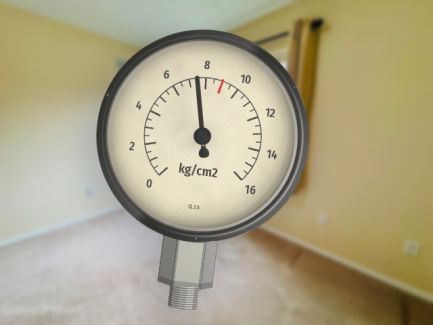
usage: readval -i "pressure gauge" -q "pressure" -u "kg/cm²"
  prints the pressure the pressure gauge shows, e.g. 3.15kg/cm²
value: 7.5kg/cm²
